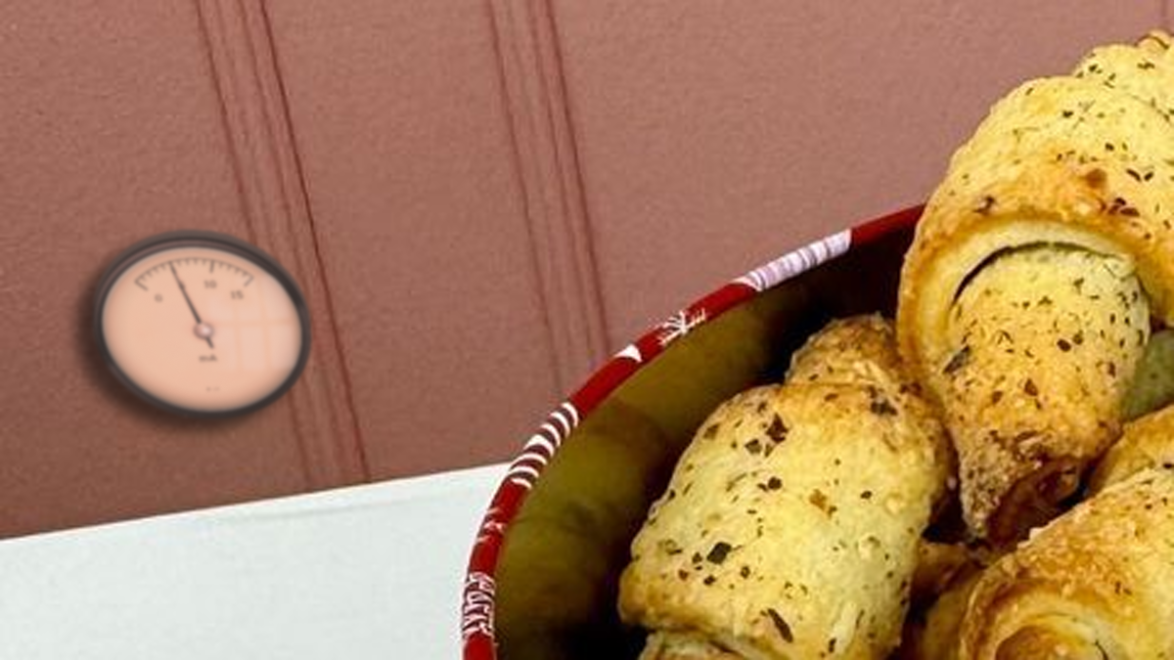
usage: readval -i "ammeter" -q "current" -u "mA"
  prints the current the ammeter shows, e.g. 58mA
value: 5mA
